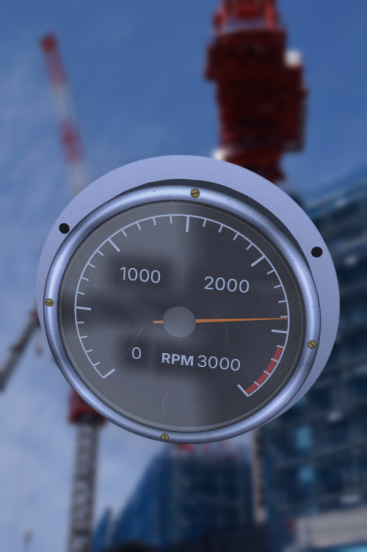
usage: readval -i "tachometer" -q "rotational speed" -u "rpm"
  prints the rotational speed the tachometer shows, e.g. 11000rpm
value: 2400rpm
